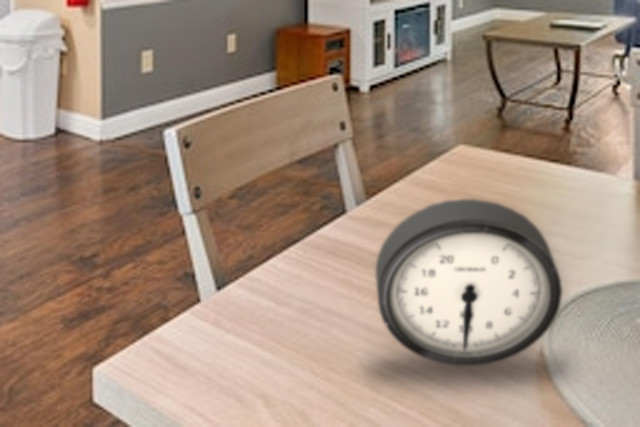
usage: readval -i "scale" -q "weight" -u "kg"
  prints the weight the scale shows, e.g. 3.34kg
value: 10kg
